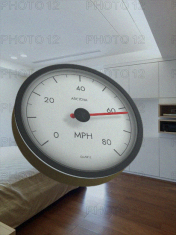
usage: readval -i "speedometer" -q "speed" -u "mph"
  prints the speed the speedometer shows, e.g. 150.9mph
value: 62.5mph
